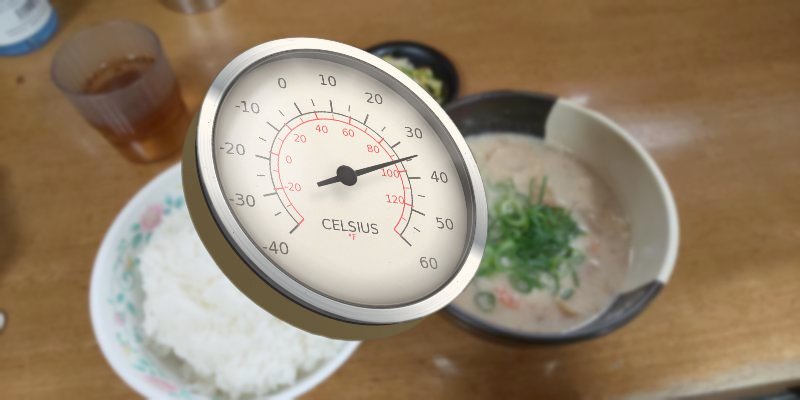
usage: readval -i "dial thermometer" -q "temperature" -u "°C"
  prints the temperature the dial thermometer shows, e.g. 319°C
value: 35°C
